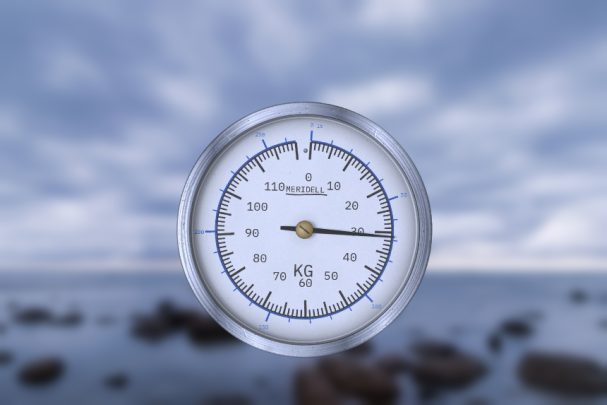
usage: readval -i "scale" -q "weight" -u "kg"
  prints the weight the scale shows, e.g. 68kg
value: 31kg
